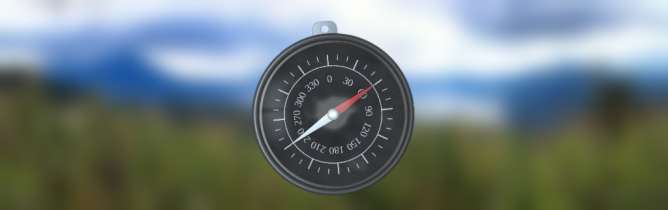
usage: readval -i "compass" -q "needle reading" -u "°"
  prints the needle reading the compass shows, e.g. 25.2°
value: 60°
